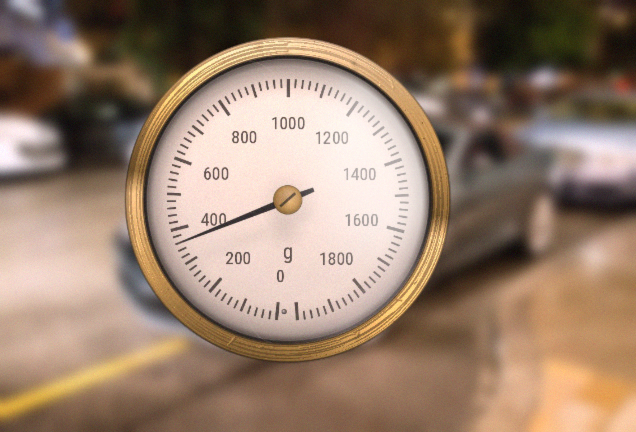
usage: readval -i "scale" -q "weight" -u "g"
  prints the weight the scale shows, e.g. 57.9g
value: 360g
